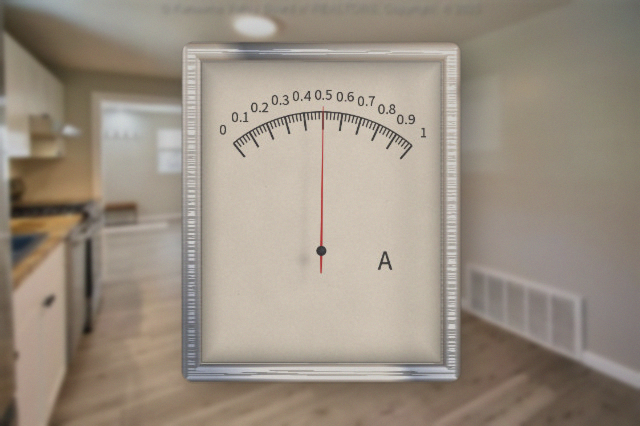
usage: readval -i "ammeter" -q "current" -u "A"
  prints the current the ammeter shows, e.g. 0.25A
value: 0.5A
